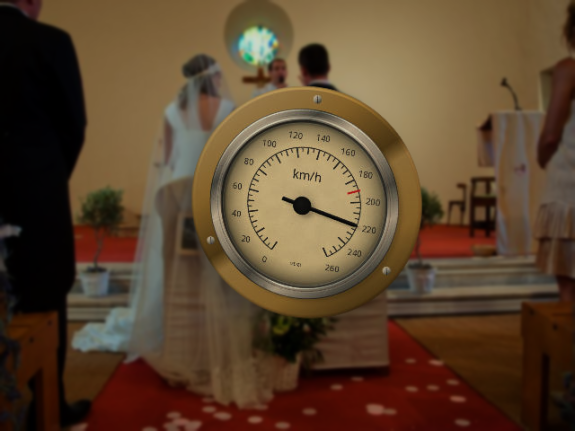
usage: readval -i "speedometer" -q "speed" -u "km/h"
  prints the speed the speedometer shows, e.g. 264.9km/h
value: 220km/h
